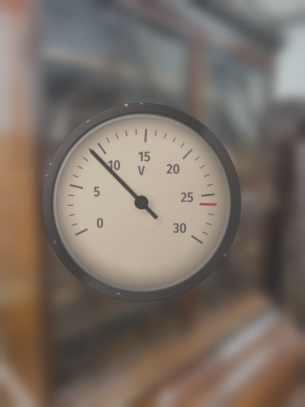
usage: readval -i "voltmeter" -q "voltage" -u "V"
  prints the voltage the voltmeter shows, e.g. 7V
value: 9V
